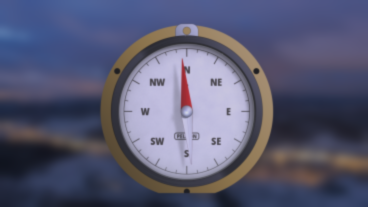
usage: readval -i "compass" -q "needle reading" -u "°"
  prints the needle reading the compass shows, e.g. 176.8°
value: 355°
